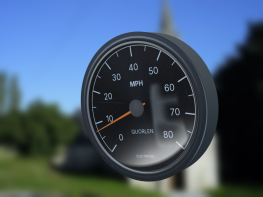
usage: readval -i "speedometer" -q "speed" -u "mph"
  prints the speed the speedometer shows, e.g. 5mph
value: 7.5mph
